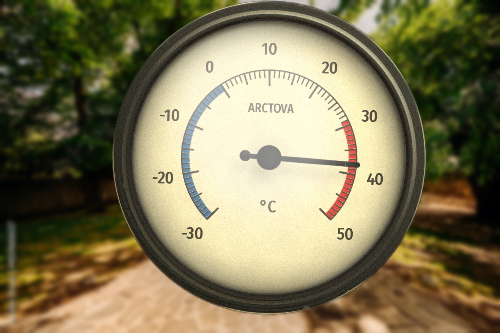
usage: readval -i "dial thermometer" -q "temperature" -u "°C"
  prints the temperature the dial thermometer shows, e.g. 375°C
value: 38°C
